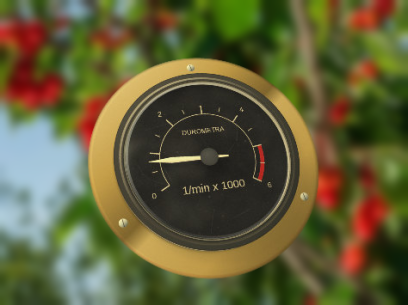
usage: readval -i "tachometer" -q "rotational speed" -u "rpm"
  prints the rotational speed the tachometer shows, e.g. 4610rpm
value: 750rpm
